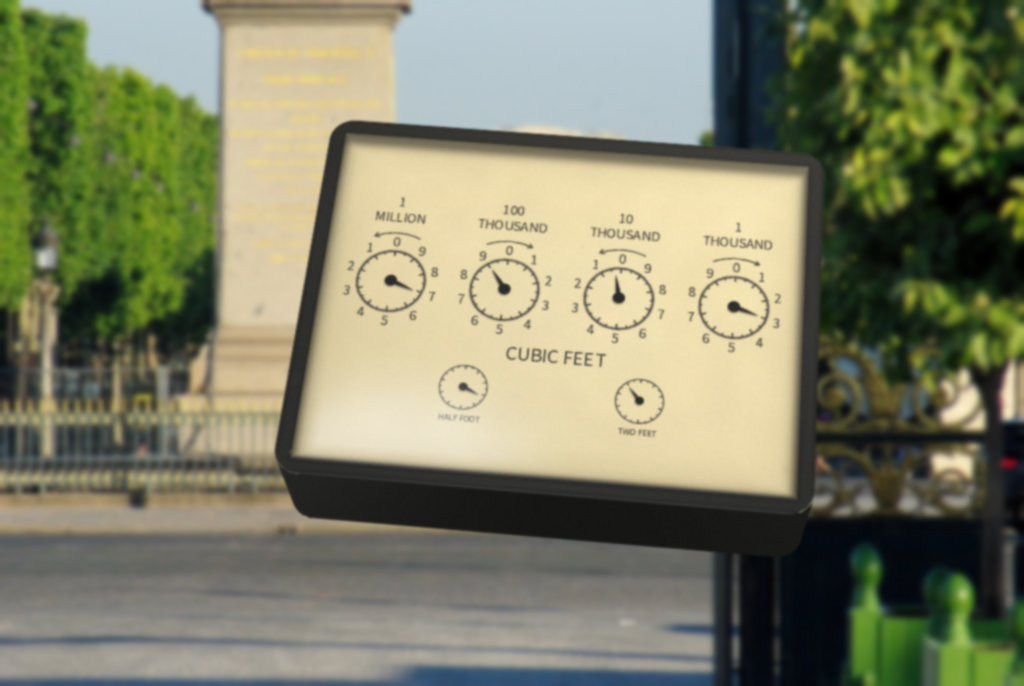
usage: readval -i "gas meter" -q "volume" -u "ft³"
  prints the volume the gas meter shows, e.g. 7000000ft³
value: 690300ft³
